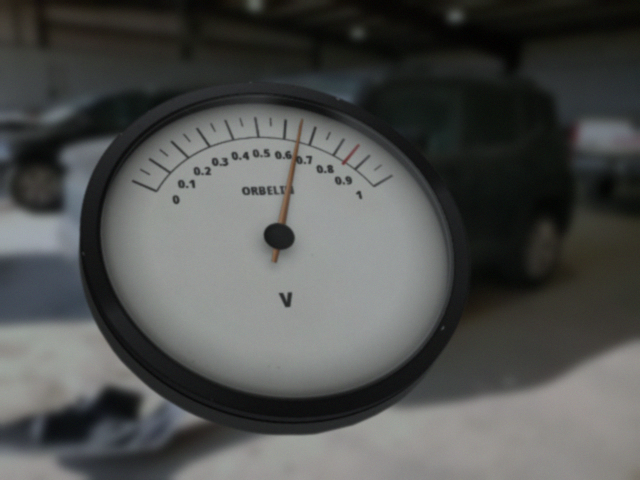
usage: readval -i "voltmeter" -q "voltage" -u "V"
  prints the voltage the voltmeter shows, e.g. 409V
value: 0.65V
